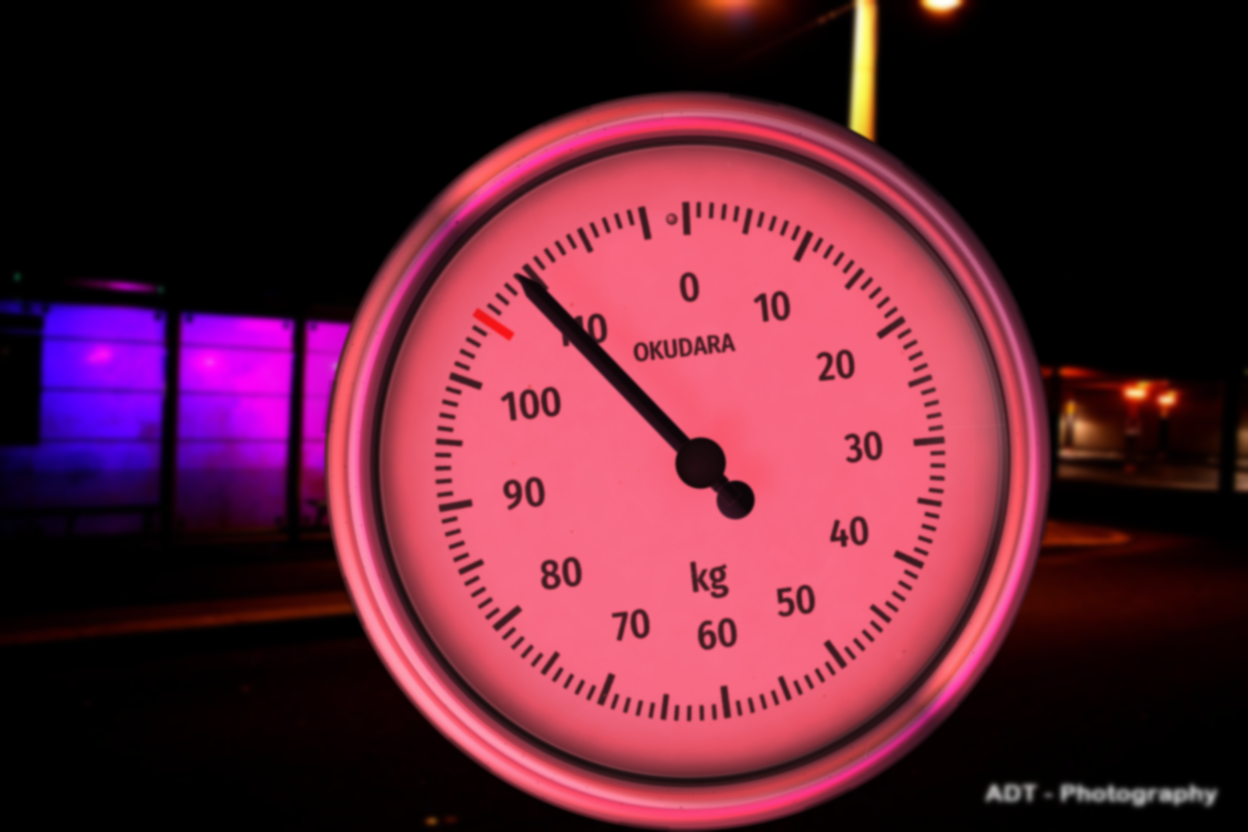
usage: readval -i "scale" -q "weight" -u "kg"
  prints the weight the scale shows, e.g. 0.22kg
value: 109kg
